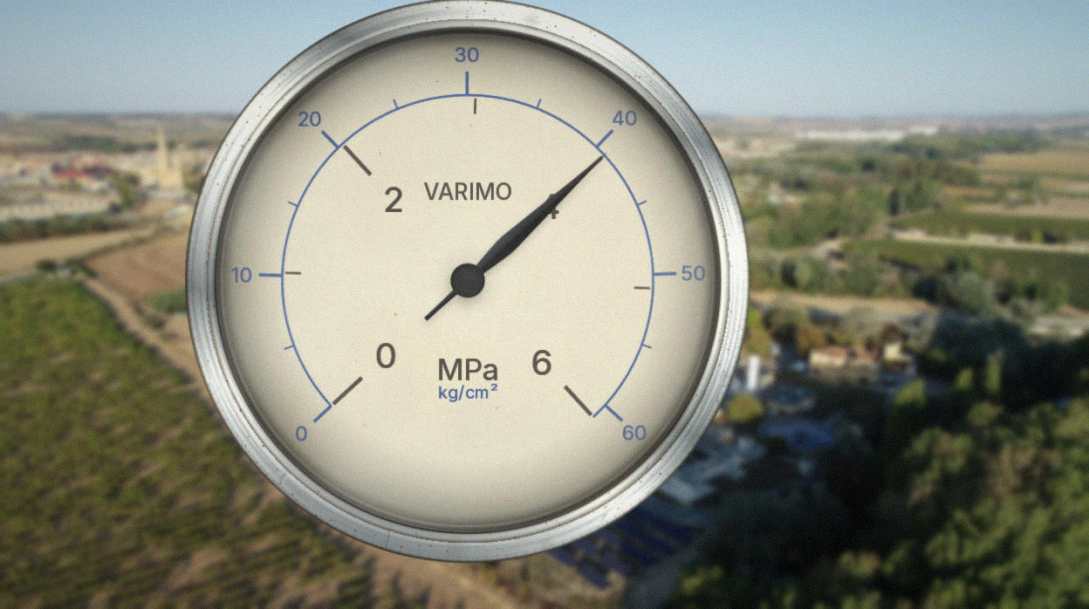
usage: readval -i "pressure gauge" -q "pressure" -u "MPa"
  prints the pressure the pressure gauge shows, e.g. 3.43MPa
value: 4MPa
